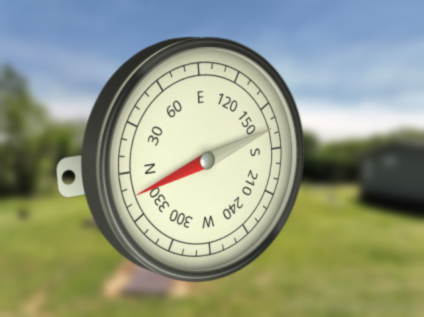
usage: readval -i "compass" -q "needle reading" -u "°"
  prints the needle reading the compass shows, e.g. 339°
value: 345°
